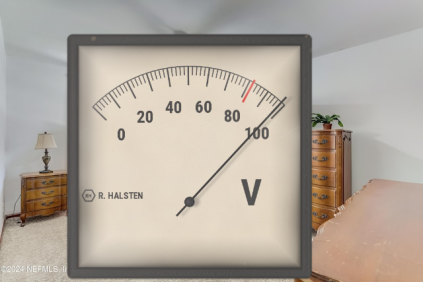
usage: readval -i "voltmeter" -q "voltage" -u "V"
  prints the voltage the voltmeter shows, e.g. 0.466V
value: 98V
